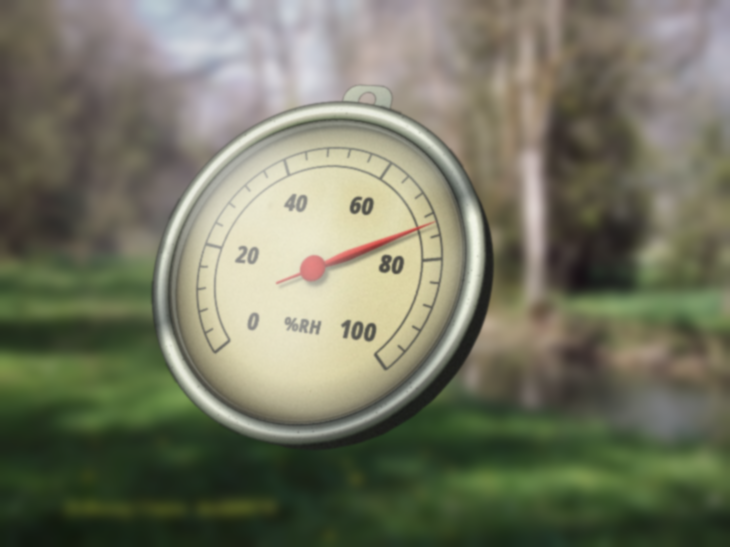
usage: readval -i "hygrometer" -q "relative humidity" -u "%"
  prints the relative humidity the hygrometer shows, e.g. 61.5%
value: 74%
